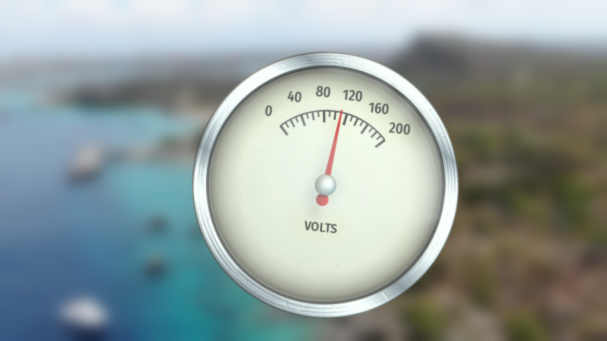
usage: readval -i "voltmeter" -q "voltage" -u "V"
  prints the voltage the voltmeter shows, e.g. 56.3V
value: 110V
